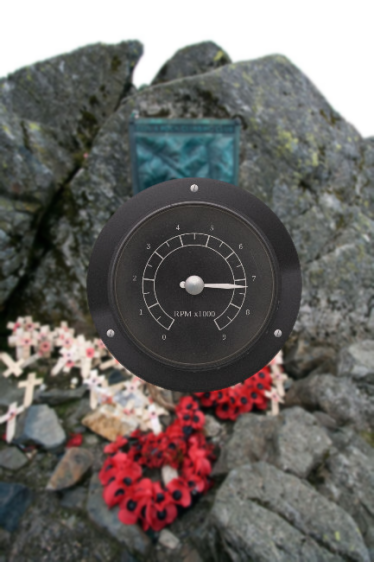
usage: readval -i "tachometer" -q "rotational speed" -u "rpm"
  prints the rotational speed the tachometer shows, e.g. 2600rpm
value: 7250rpm
